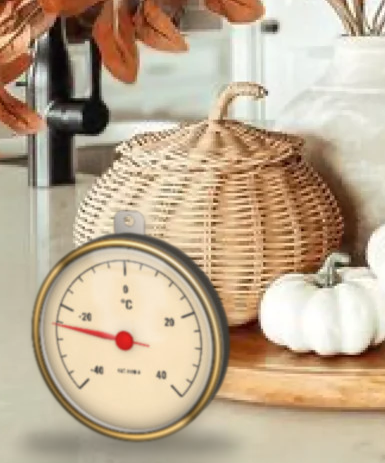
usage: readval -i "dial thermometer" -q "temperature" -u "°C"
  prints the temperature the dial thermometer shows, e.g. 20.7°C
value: -24°C
